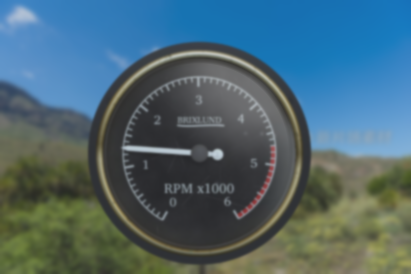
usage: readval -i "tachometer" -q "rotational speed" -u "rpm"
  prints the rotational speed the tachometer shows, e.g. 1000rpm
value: 1300rpm
